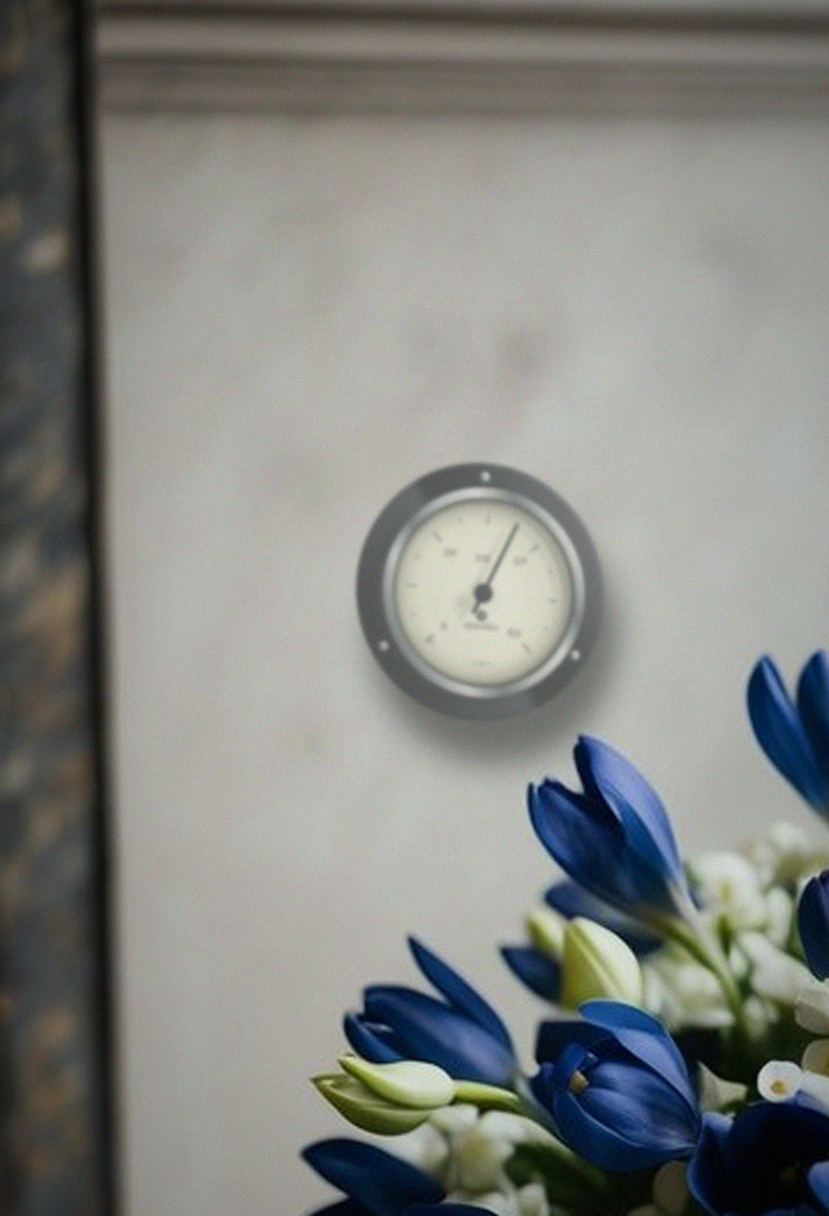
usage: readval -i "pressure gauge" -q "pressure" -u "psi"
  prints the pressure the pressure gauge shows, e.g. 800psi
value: 35psi
